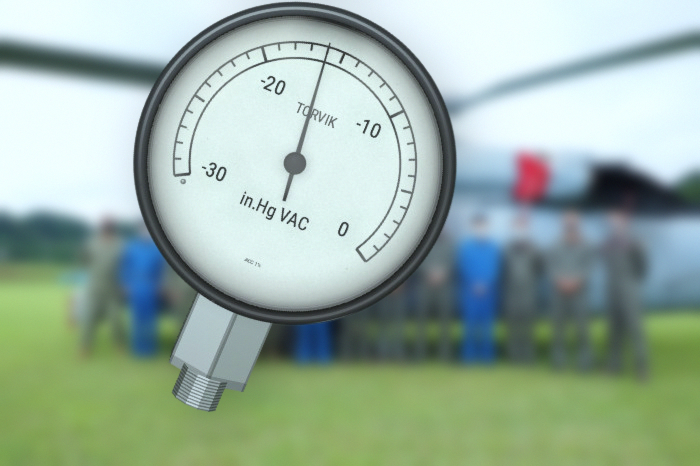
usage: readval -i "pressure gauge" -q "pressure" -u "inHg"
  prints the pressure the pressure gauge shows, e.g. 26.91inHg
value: -16inHg
